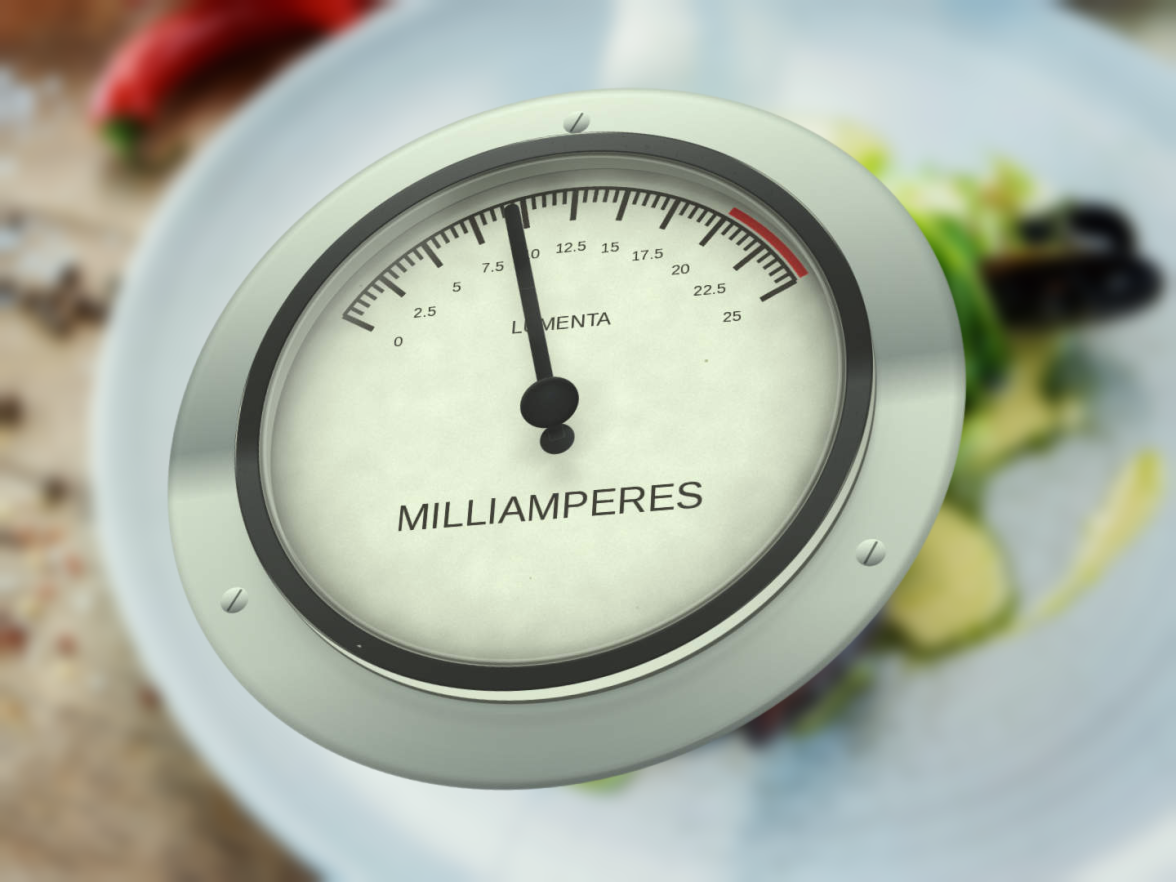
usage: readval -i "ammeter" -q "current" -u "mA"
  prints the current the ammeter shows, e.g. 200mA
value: 9.5mA
